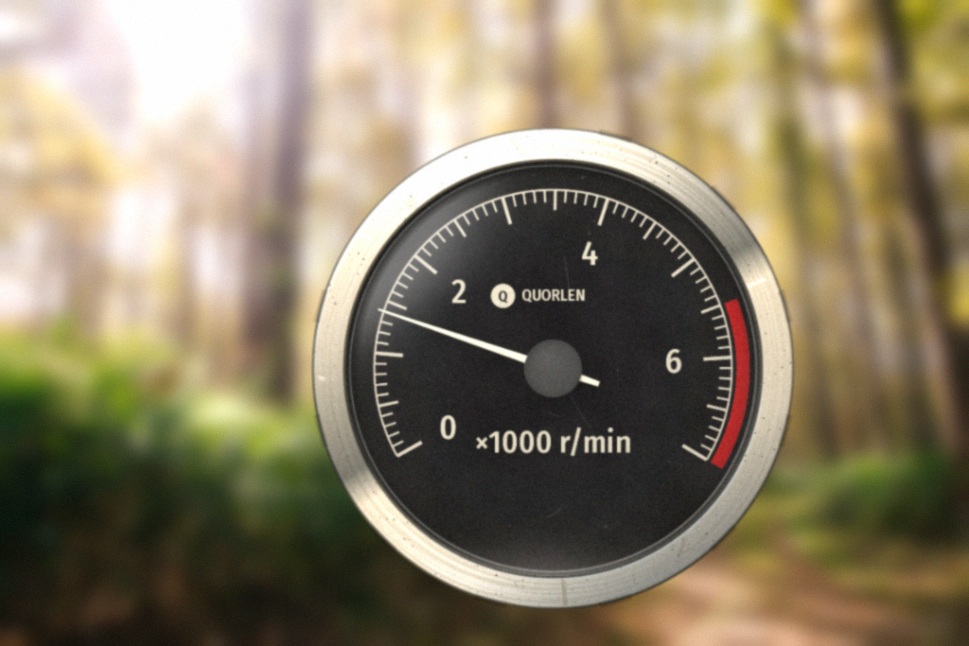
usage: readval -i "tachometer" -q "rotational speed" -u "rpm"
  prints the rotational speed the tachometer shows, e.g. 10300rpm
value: 1400rpm
